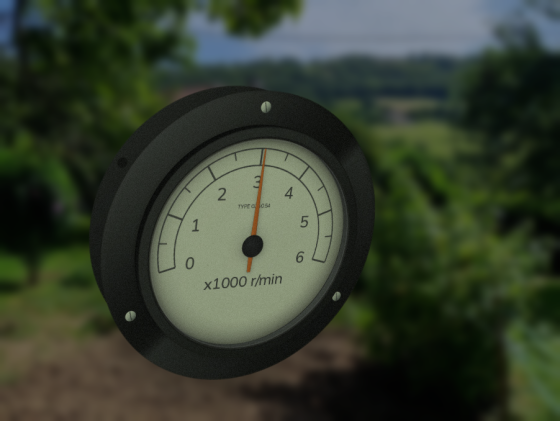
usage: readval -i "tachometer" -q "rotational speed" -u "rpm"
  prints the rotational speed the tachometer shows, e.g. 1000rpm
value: 3000rpm
